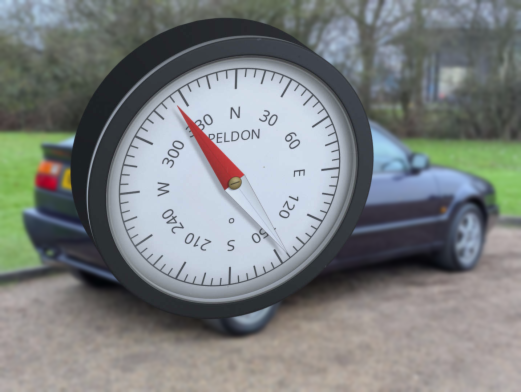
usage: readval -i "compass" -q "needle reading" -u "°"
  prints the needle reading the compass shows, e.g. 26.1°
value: 325°
